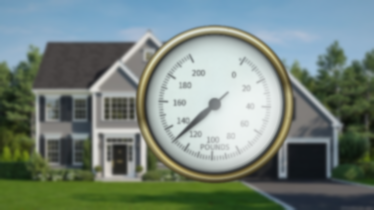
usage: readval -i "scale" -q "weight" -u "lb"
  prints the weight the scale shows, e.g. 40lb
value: 130lb
